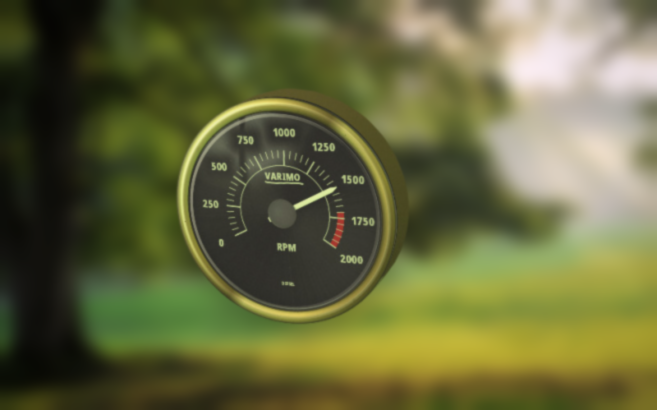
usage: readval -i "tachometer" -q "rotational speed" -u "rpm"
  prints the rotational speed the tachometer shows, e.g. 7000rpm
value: 1500rpm
